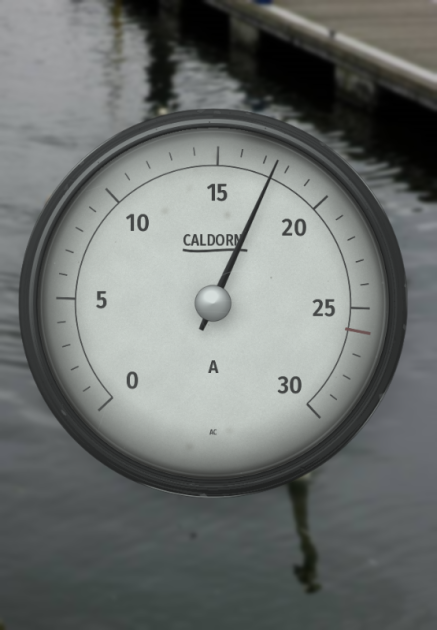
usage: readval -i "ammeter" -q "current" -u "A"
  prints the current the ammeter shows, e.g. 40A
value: 17.5A
